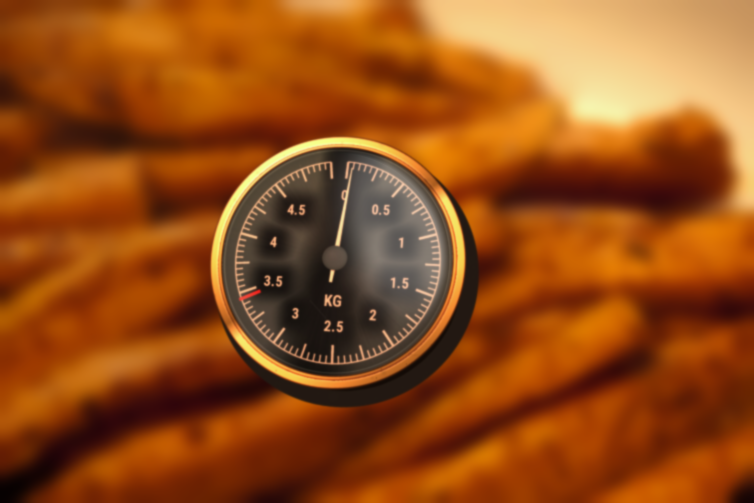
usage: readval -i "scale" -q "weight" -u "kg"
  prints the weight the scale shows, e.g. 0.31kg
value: 0.05kg
